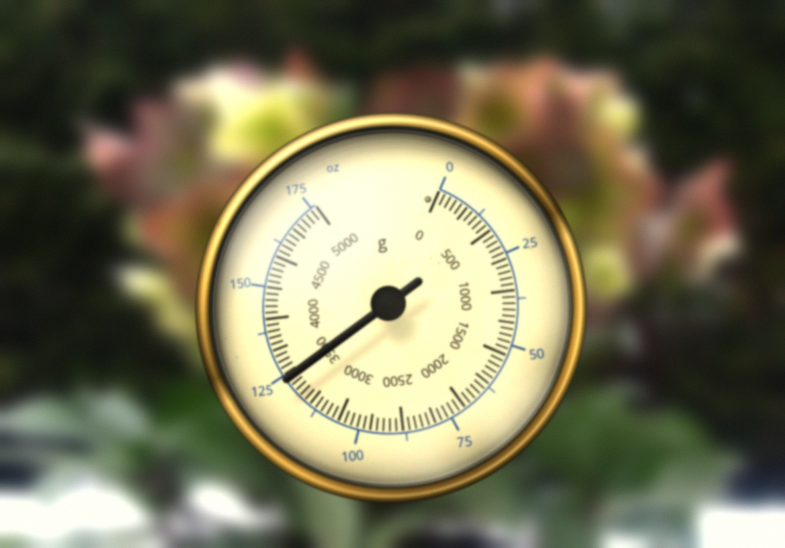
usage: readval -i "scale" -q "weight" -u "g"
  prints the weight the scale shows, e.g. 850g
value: 3500g
